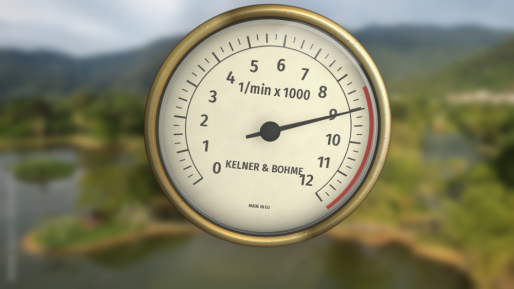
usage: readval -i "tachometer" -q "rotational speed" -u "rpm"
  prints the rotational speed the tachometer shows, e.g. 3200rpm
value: 9000rpm
